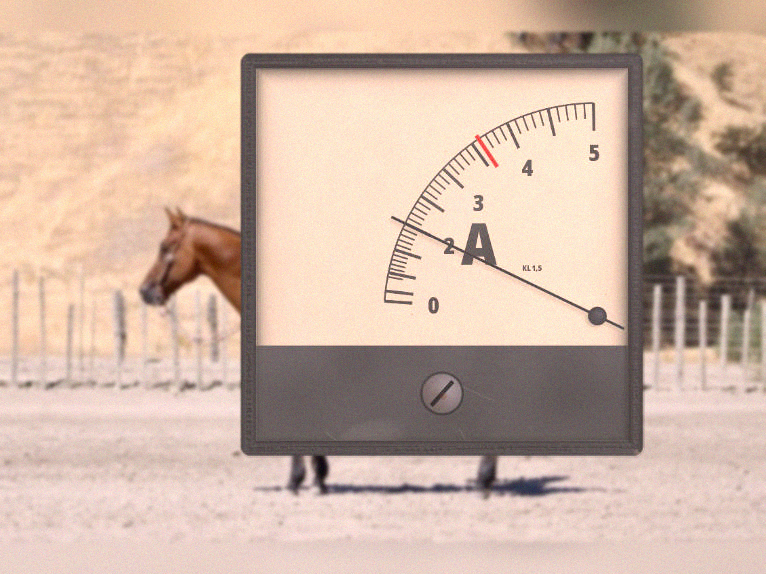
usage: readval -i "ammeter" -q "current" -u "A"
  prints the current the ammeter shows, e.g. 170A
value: 2A
